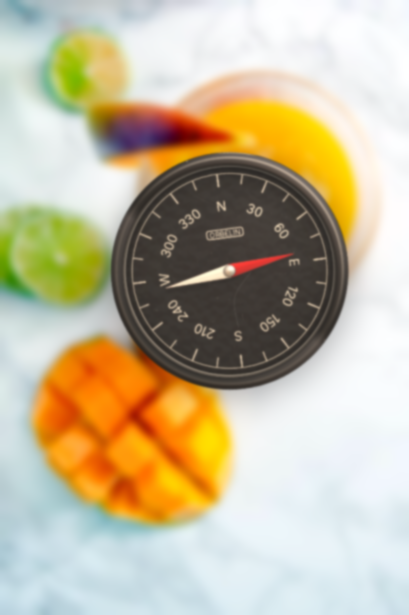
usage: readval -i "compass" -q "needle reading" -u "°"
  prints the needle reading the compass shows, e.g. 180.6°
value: 82.5°
